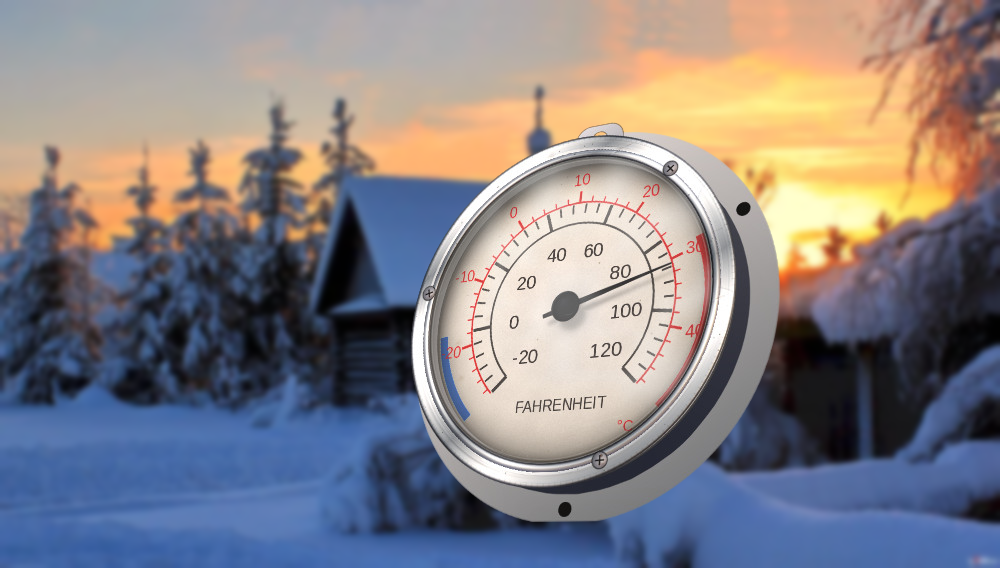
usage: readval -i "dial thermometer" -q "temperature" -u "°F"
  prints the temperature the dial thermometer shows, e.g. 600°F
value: 88°F
